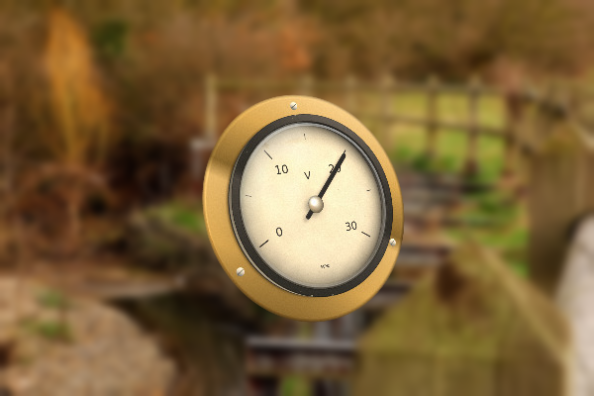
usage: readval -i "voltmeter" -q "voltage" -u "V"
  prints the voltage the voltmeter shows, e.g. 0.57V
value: 20V
